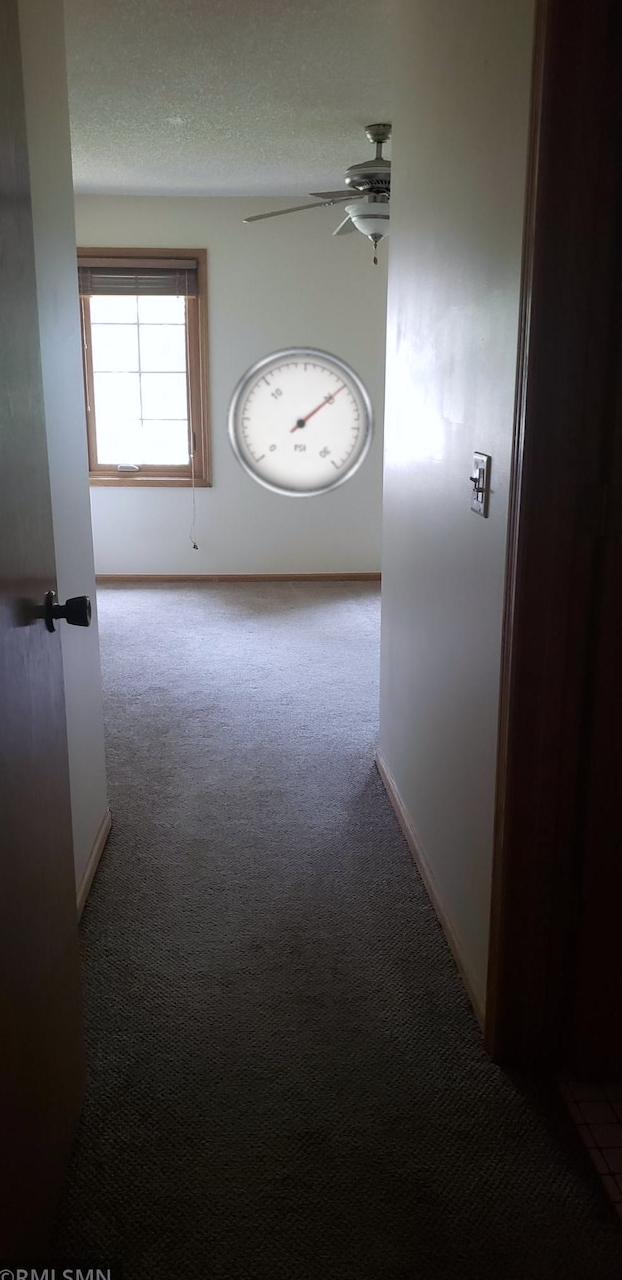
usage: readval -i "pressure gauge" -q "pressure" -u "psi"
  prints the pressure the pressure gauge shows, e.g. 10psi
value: 20psi
